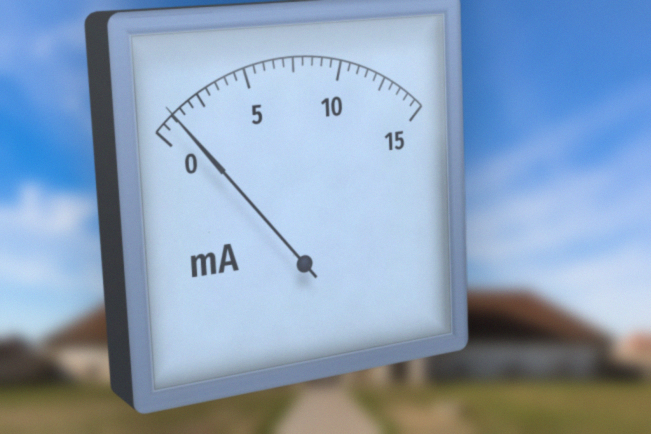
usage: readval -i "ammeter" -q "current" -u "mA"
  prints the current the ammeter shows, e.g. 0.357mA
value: 1mA
